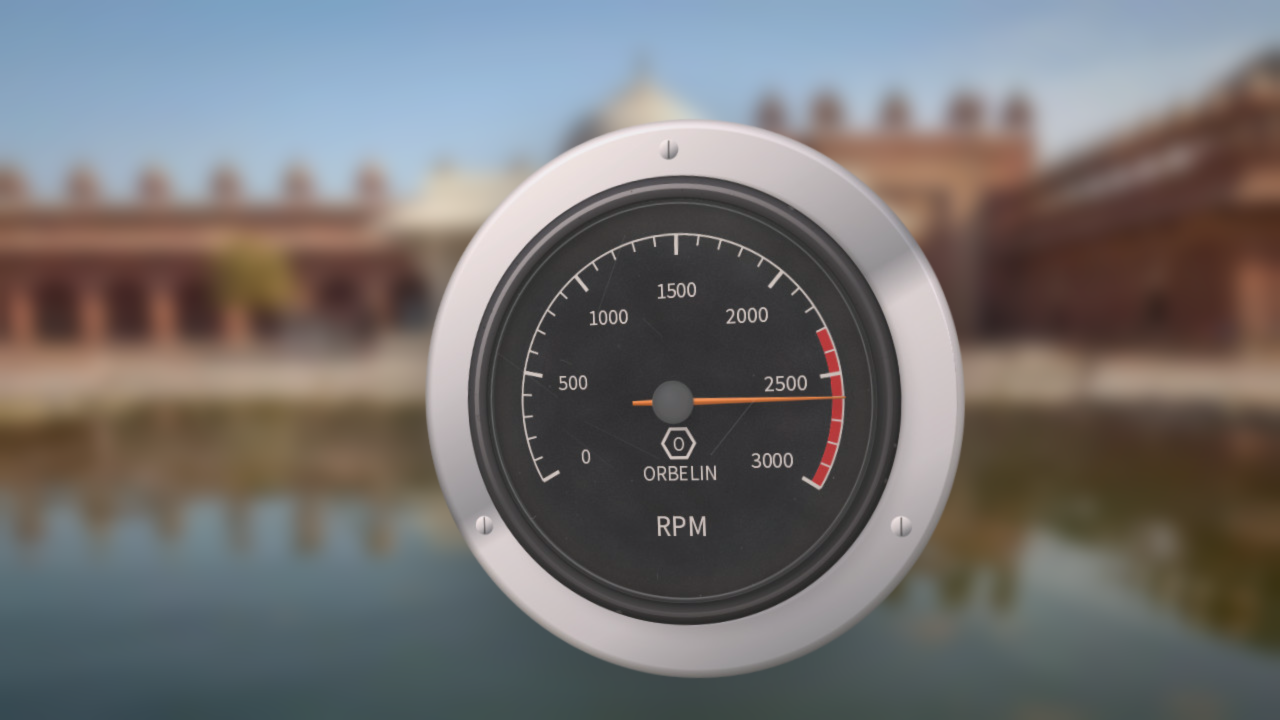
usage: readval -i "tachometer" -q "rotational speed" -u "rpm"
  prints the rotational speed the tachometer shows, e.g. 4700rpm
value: 2600rpm
